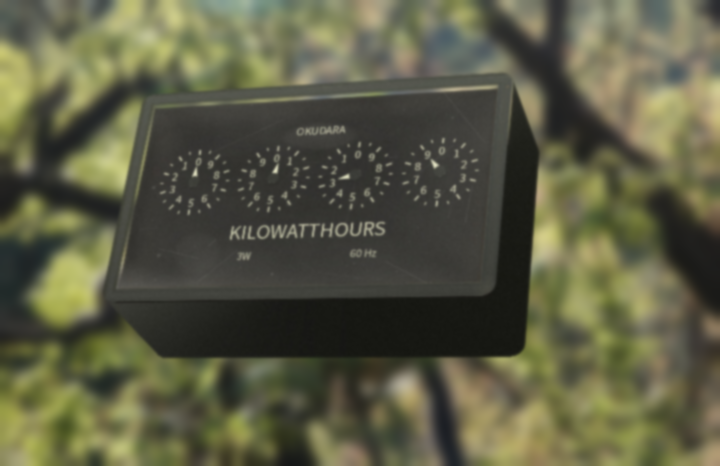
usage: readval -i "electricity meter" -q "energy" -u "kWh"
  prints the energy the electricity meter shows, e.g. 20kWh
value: 29kWh
